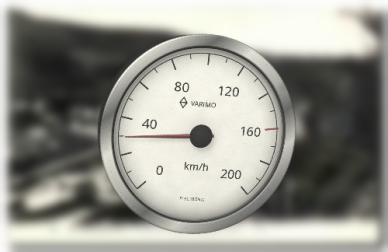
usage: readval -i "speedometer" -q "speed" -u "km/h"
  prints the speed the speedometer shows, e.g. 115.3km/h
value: 30km/h
